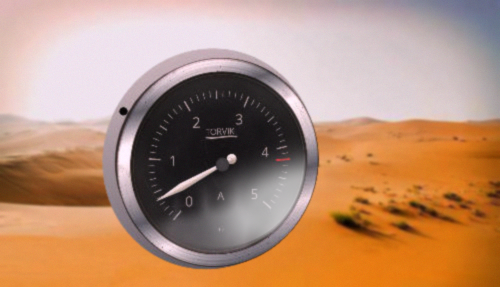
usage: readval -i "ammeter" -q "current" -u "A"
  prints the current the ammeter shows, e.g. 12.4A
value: 0.4A
